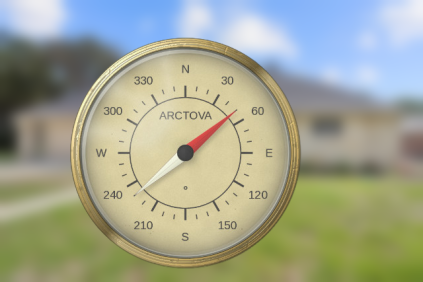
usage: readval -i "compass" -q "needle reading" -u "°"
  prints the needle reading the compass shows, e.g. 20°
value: 50°
